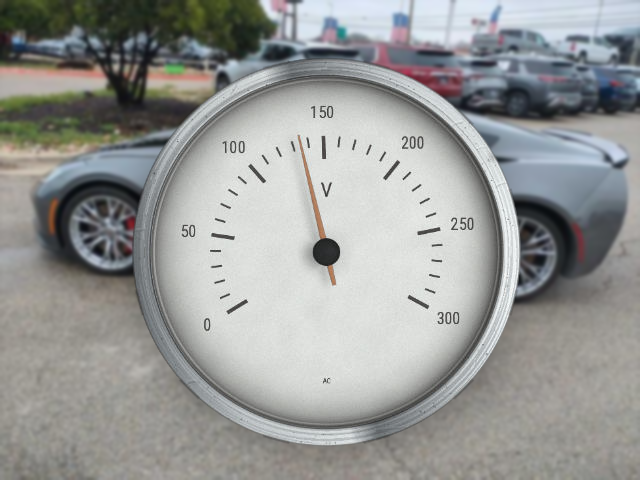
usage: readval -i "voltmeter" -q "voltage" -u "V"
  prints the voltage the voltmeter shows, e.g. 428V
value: 135V
